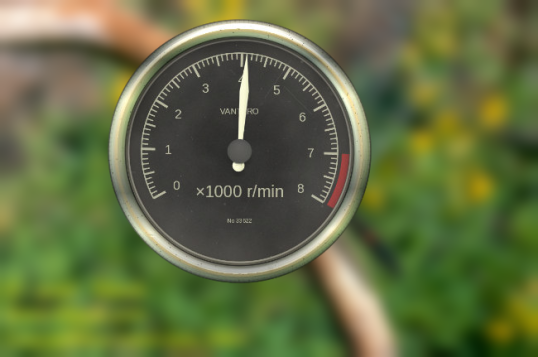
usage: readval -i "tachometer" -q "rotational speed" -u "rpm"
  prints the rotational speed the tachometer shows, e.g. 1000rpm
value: 4100rpm
